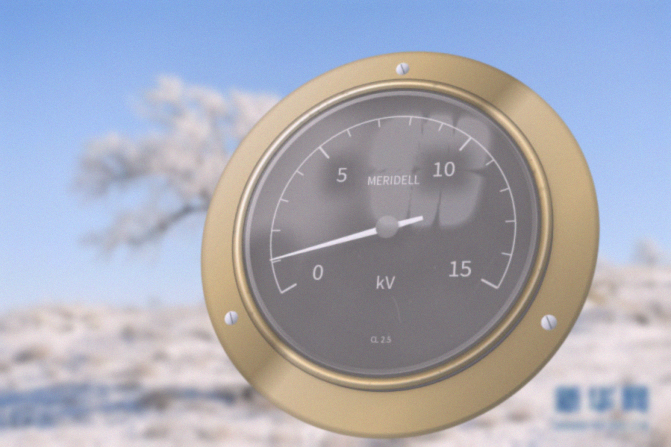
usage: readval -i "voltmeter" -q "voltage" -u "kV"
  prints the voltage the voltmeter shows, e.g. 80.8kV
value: 1kV
